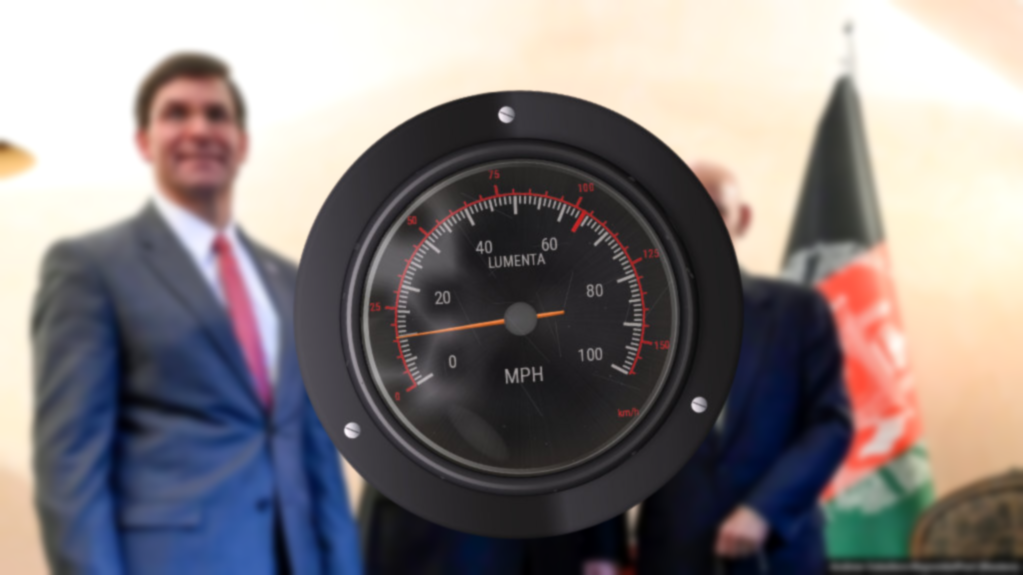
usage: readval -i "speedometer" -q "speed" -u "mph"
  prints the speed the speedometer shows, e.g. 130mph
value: 10mph
